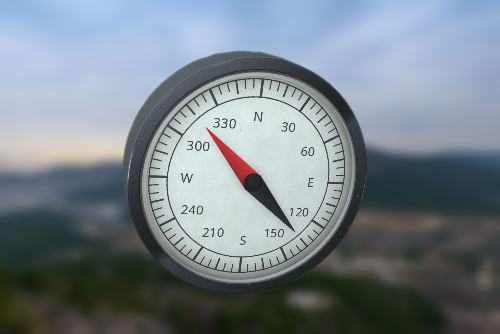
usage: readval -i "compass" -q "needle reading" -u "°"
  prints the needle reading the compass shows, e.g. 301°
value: 315°
